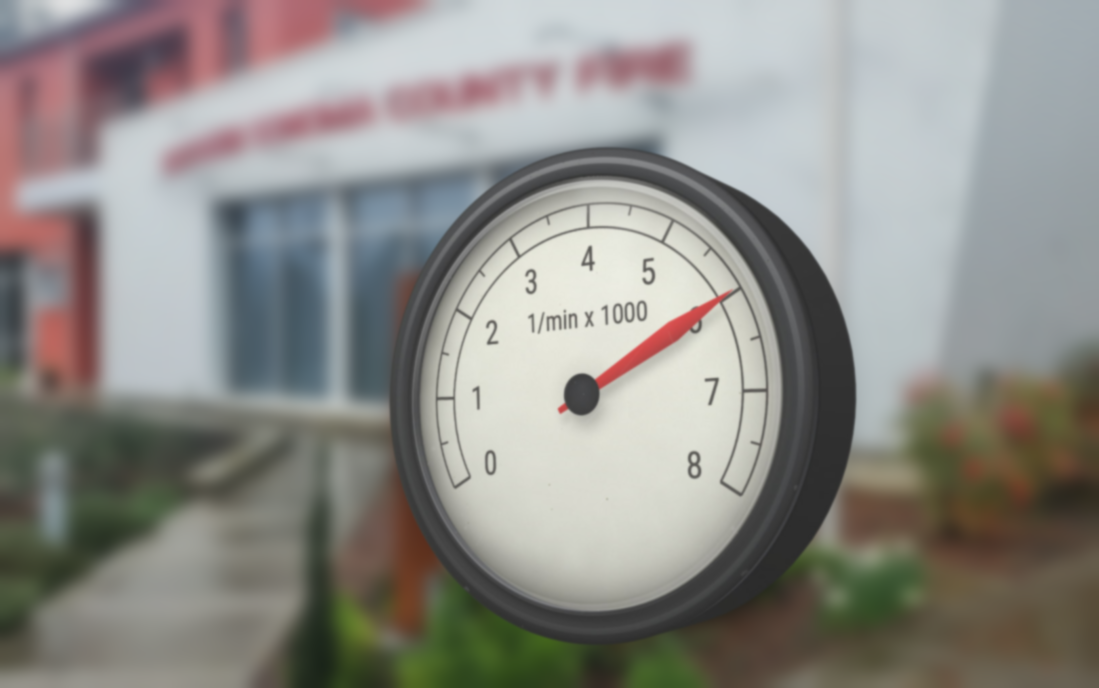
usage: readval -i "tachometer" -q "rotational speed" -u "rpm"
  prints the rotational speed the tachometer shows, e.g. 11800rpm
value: 6000rpm
